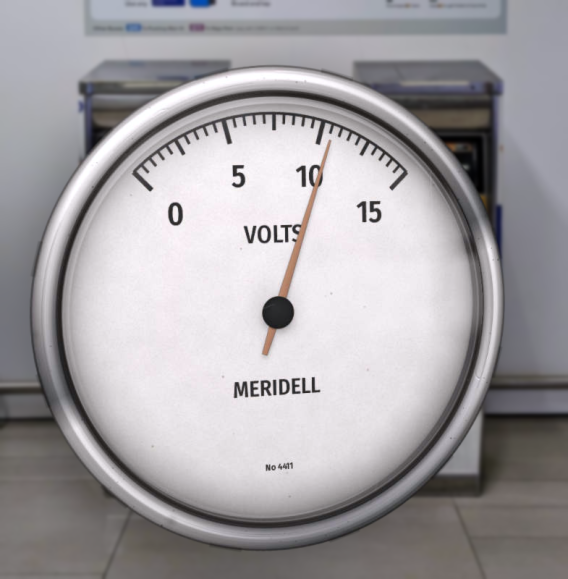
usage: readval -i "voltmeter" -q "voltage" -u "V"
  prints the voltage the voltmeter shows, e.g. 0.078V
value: 10.5V
